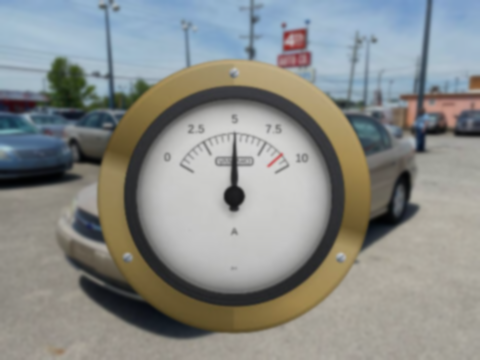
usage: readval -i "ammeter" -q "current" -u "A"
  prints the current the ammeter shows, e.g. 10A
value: 5A
